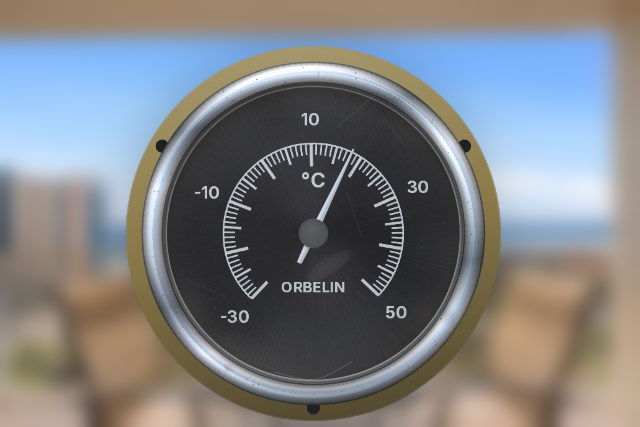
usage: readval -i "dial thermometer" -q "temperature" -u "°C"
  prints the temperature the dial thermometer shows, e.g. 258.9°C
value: 18°C
